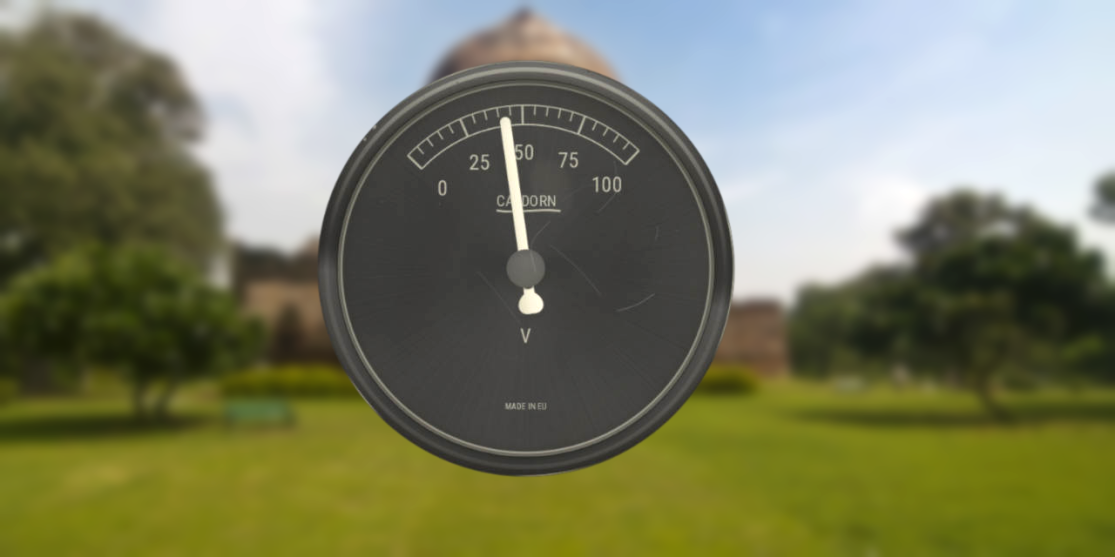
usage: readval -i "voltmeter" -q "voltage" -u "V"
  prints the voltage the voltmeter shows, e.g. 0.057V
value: 42.5V
